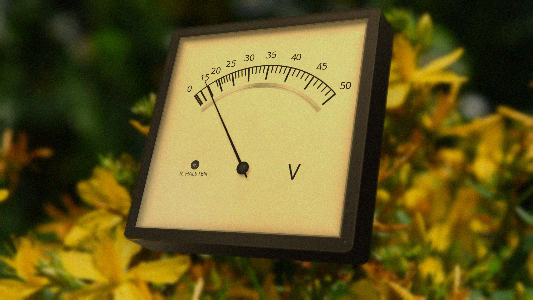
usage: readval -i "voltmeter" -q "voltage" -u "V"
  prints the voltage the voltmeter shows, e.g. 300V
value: 15V
